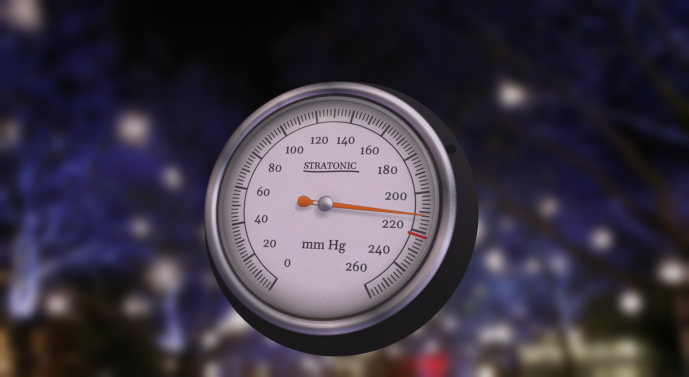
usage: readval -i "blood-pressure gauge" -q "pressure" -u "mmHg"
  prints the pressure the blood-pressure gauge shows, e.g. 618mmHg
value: 212mmHg
